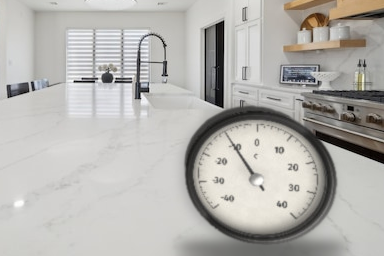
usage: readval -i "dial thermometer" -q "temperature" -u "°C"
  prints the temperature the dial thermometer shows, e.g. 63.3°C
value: -10°C
